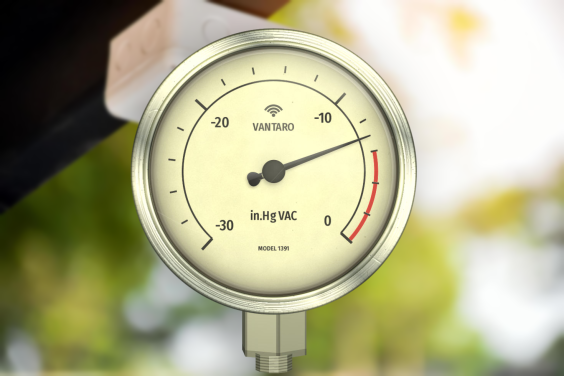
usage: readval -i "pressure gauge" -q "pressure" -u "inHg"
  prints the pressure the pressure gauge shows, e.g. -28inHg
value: -7inHg
